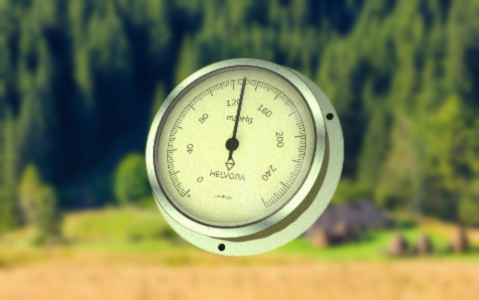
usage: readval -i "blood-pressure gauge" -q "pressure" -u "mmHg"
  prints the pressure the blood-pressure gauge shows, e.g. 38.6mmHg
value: 130mmHg
